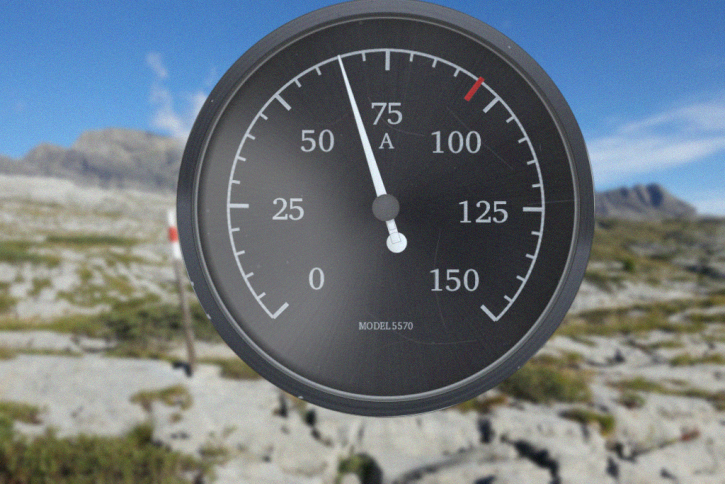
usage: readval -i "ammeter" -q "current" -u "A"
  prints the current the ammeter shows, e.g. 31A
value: 65A
